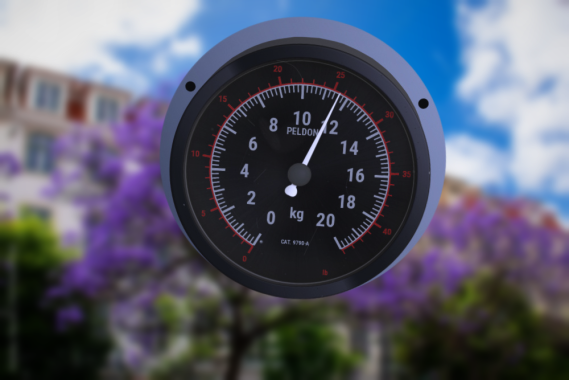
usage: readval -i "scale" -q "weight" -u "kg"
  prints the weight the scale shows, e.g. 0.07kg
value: 11.6kg
